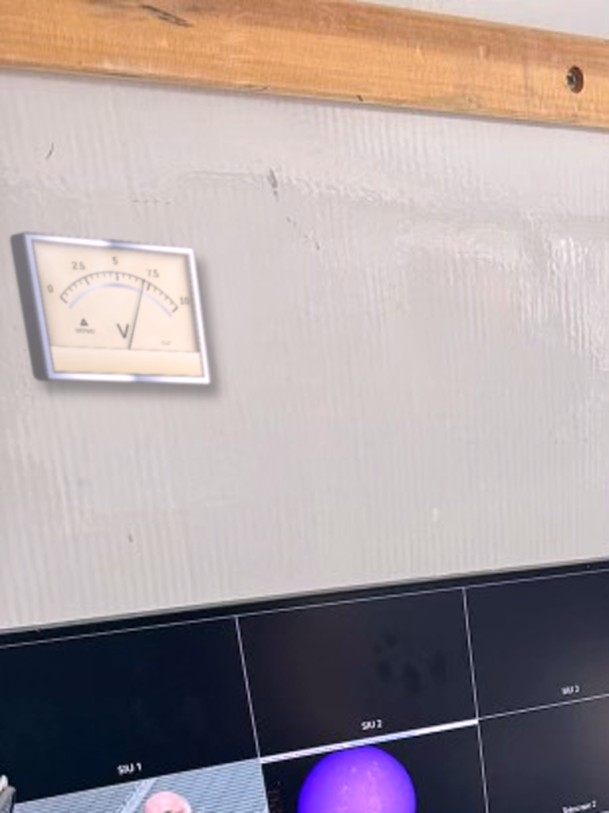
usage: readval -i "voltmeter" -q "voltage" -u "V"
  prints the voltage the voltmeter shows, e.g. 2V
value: 7V
